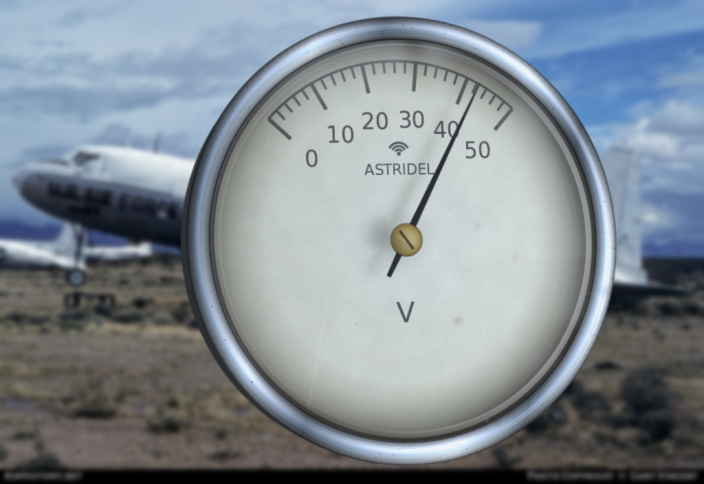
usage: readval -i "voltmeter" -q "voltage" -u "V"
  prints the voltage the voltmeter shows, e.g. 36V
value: 42V
